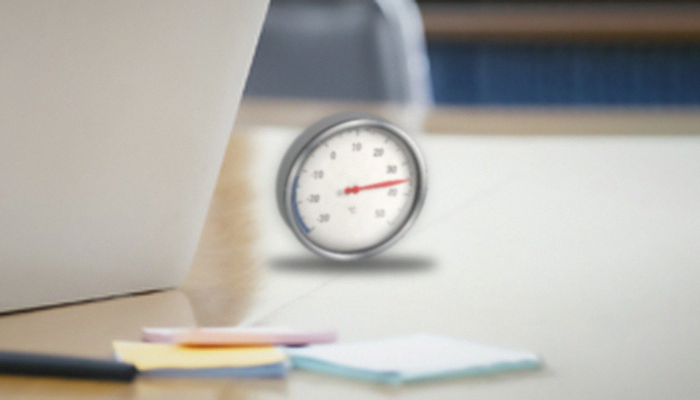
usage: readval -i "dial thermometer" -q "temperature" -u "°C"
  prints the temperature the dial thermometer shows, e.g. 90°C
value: 35°C
